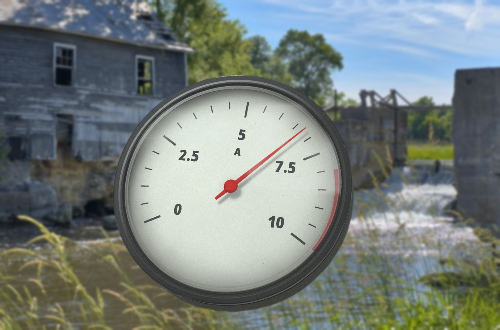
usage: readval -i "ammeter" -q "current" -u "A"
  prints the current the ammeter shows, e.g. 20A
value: 6.75A
